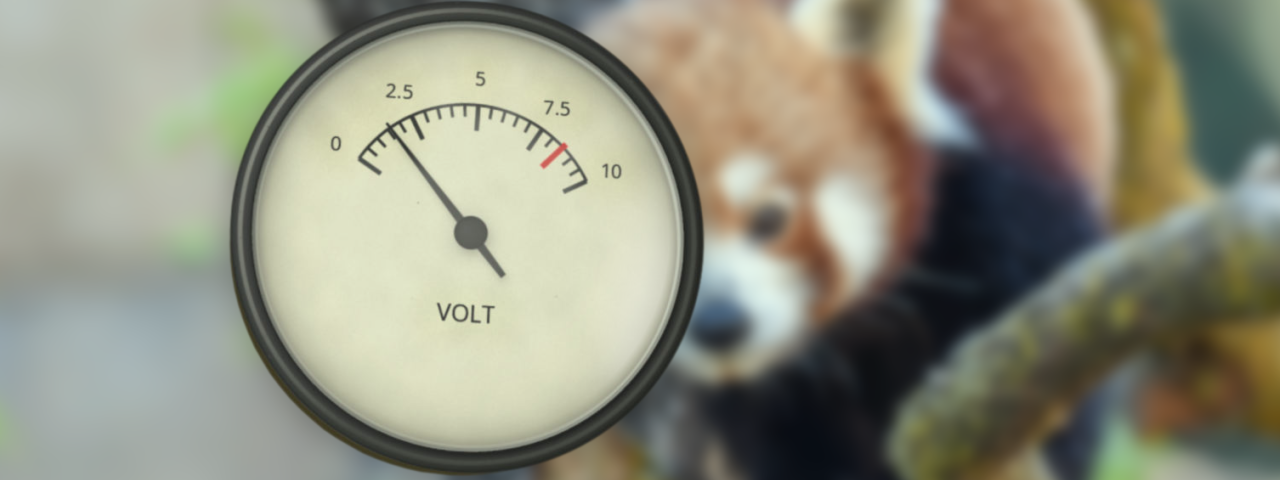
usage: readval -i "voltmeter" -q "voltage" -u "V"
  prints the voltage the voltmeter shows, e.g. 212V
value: 1.5V
